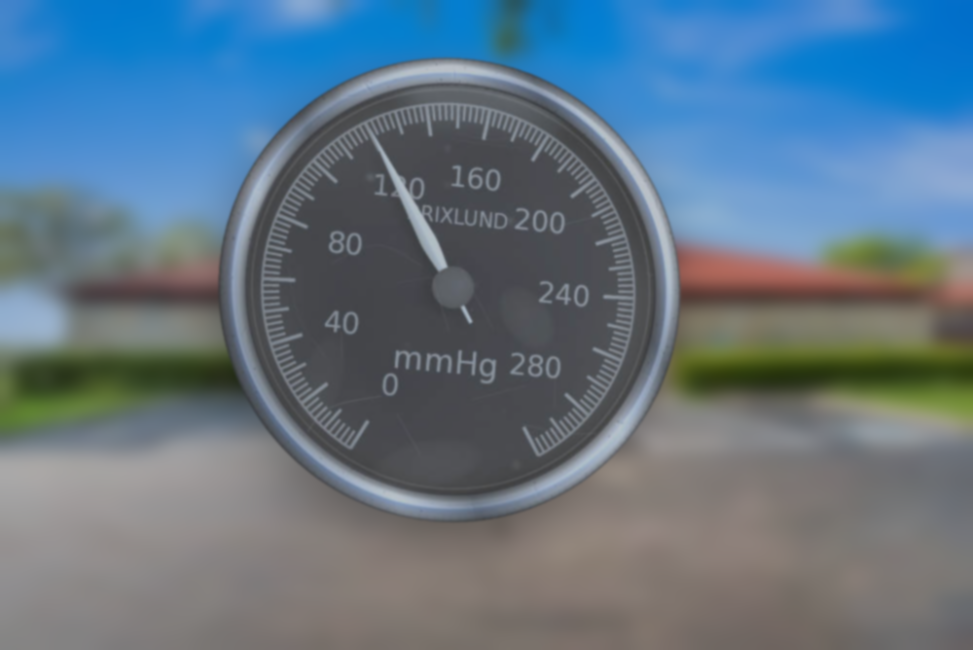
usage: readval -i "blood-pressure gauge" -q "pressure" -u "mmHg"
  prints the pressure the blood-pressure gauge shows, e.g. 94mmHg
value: 120mmHg
